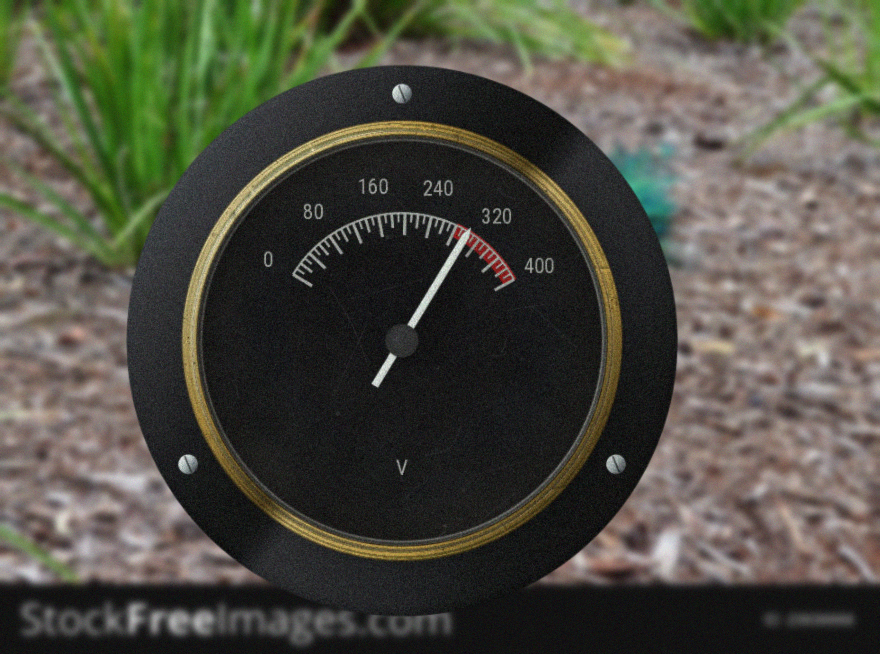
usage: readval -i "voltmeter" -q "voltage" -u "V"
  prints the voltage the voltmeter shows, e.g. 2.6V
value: 300V
